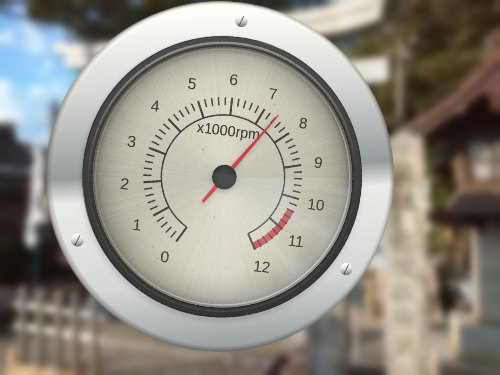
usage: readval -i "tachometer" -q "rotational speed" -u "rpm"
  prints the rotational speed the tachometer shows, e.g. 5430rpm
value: 7400rpm
